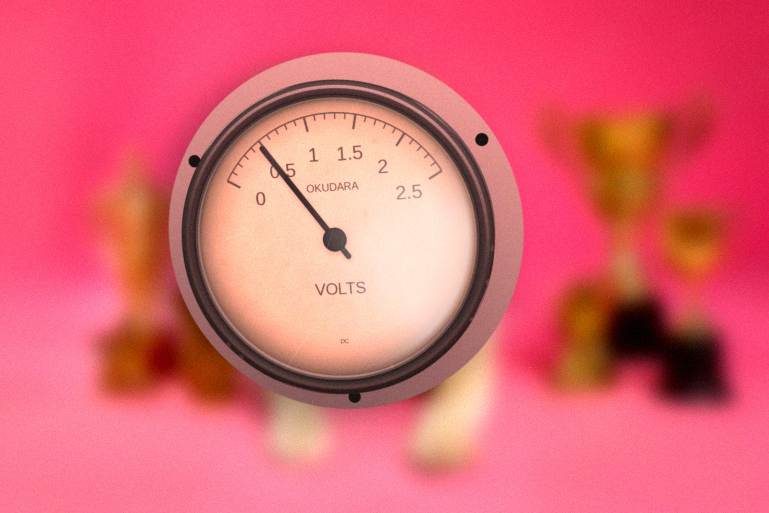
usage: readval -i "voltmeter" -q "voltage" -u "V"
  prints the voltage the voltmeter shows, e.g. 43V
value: 0.5V
